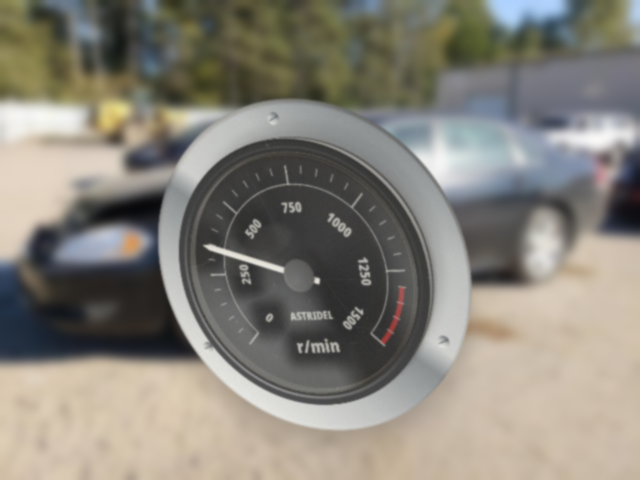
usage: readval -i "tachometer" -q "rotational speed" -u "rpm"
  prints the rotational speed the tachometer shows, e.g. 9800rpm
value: 350rpm
